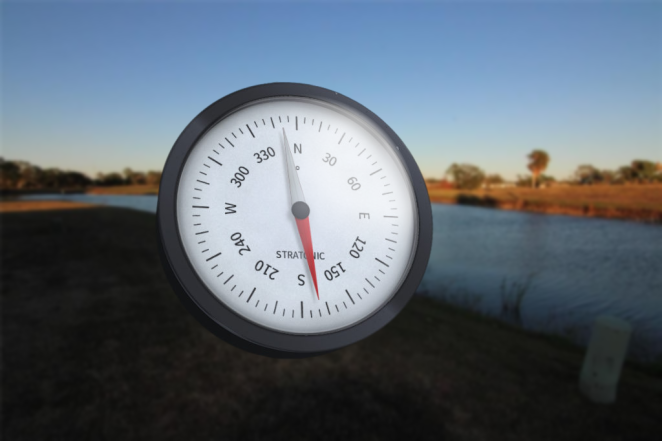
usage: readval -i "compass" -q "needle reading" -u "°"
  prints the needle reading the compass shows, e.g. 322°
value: 170°
